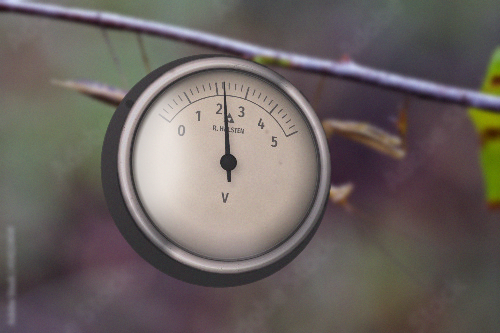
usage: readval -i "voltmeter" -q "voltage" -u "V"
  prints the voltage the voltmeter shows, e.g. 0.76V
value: 2.2V
